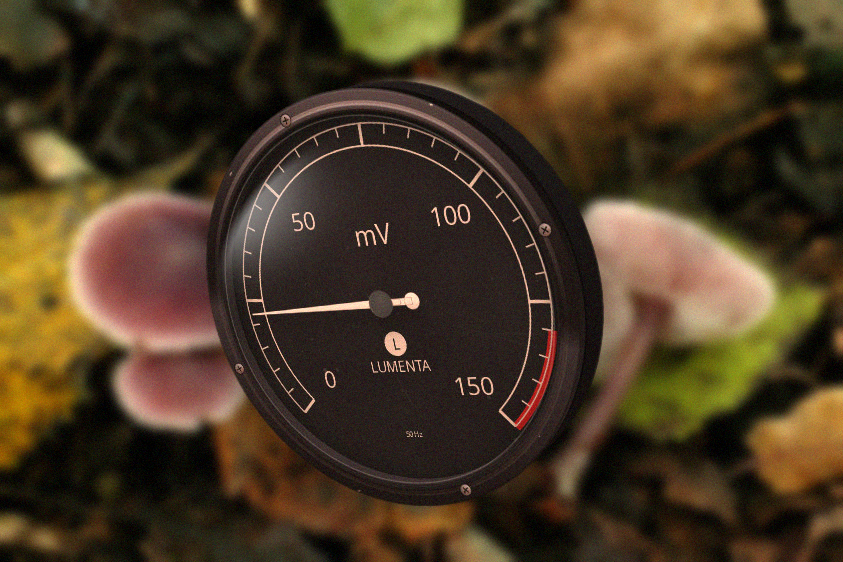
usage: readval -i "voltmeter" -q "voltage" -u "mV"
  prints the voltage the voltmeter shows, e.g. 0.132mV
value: 22.5mV
